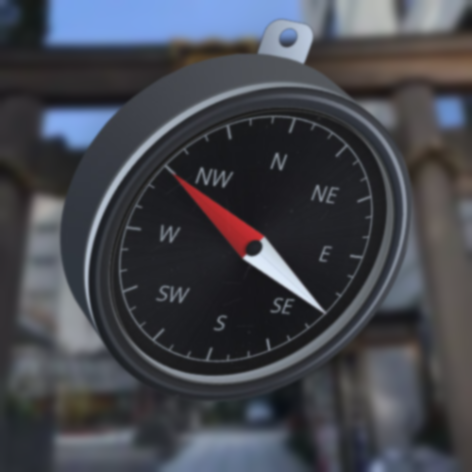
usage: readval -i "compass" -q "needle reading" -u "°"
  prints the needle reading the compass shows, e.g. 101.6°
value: 300°
